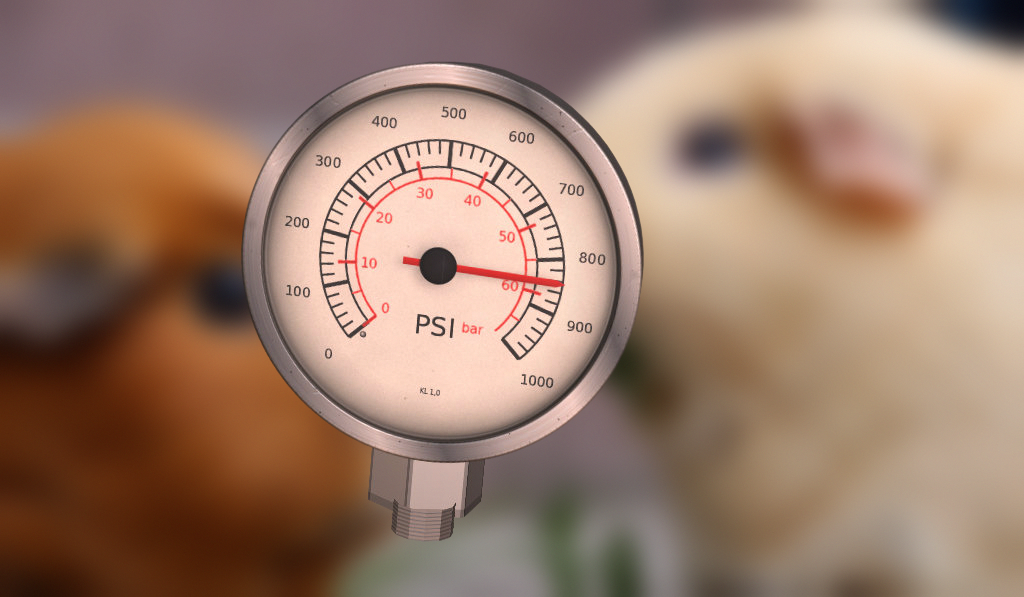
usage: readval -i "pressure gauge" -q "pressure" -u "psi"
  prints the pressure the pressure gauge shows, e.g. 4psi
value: 840psi
